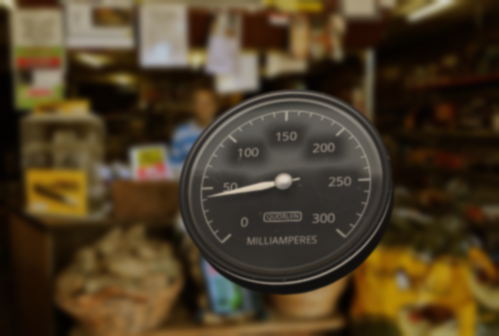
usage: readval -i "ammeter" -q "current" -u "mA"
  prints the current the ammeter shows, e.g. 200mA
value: 40mA
